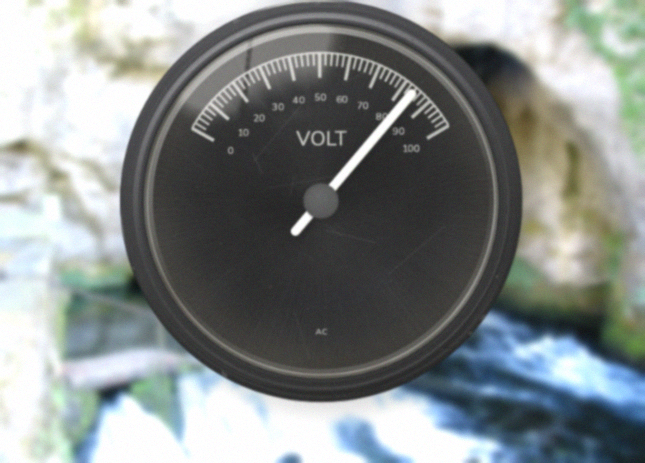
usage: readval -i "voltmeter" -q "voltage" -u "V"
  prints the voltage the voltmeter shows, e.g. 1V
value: 84V
